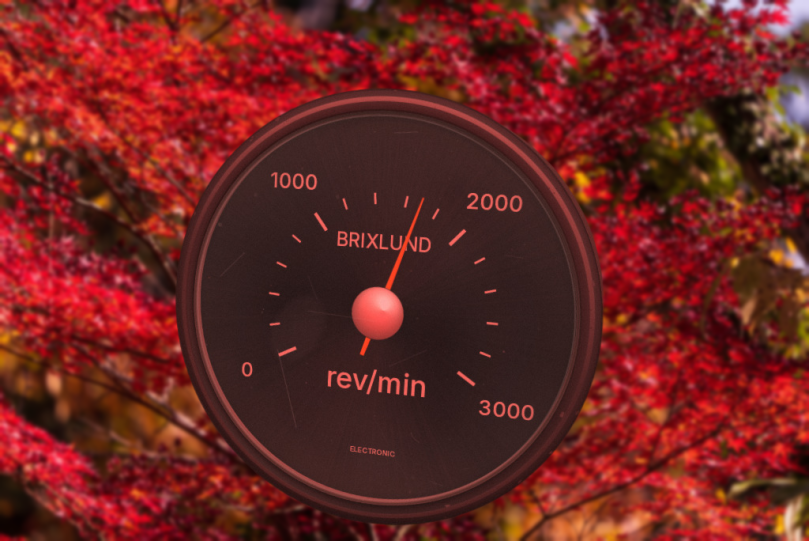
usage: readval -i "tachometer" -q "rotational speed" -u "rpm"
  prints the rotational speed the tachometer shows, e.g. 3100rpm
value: 1700rpm
